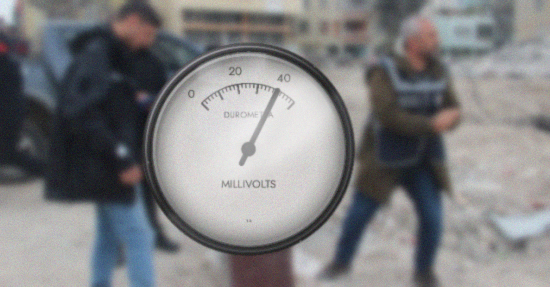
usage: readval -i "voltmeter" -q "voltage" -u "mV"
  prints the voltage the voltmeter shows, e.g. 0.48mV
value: 40mV
